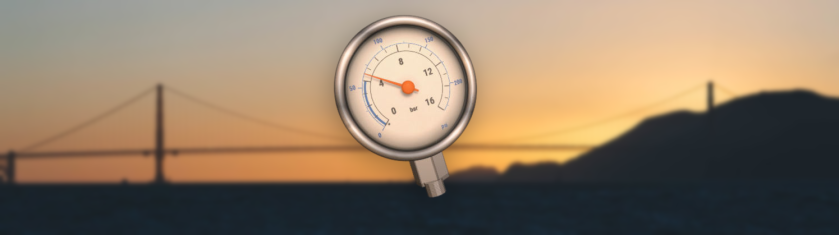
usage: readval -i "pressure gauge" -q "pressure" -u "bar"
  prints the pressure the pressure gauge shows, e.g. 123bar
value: 4.5bar
